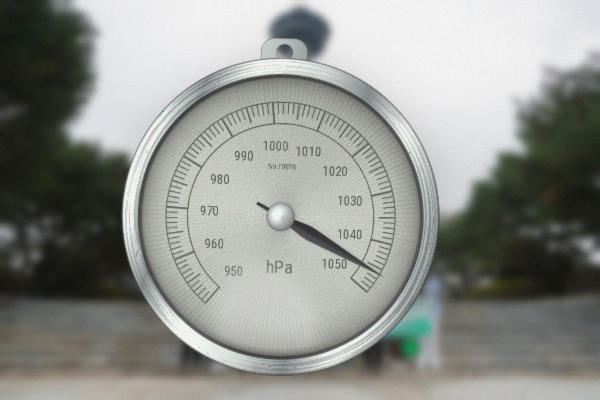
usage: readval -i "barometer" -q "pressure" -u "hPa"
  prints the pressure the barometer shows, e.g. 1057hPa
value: 1046hPa
